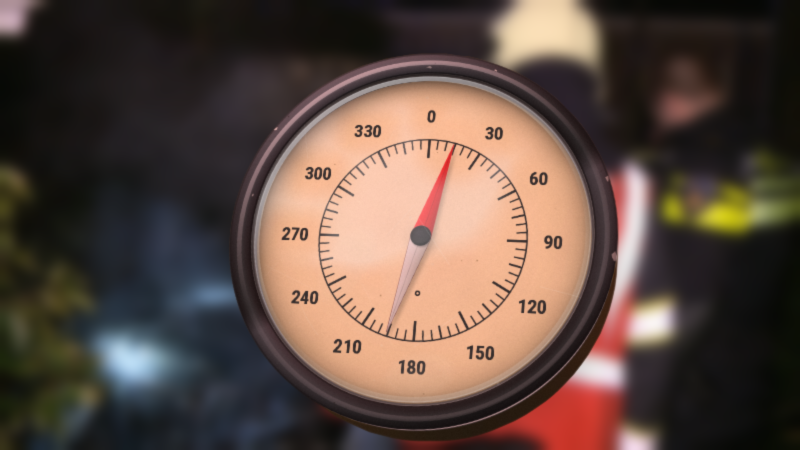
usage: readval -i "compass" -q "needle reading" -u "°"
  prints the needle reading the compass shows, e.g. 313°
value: 15°
